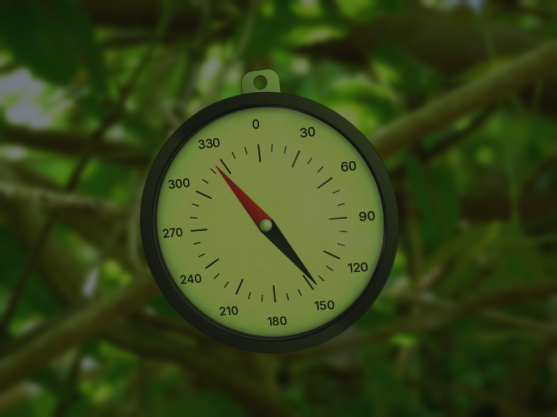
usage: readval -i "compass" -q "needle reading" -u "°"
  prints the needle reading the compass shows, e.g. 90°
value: 325°
